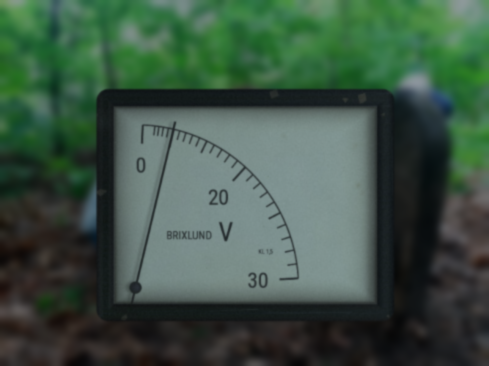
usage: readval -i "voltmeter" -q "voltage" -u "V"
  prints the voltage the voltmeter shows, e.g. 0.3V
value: 10V
